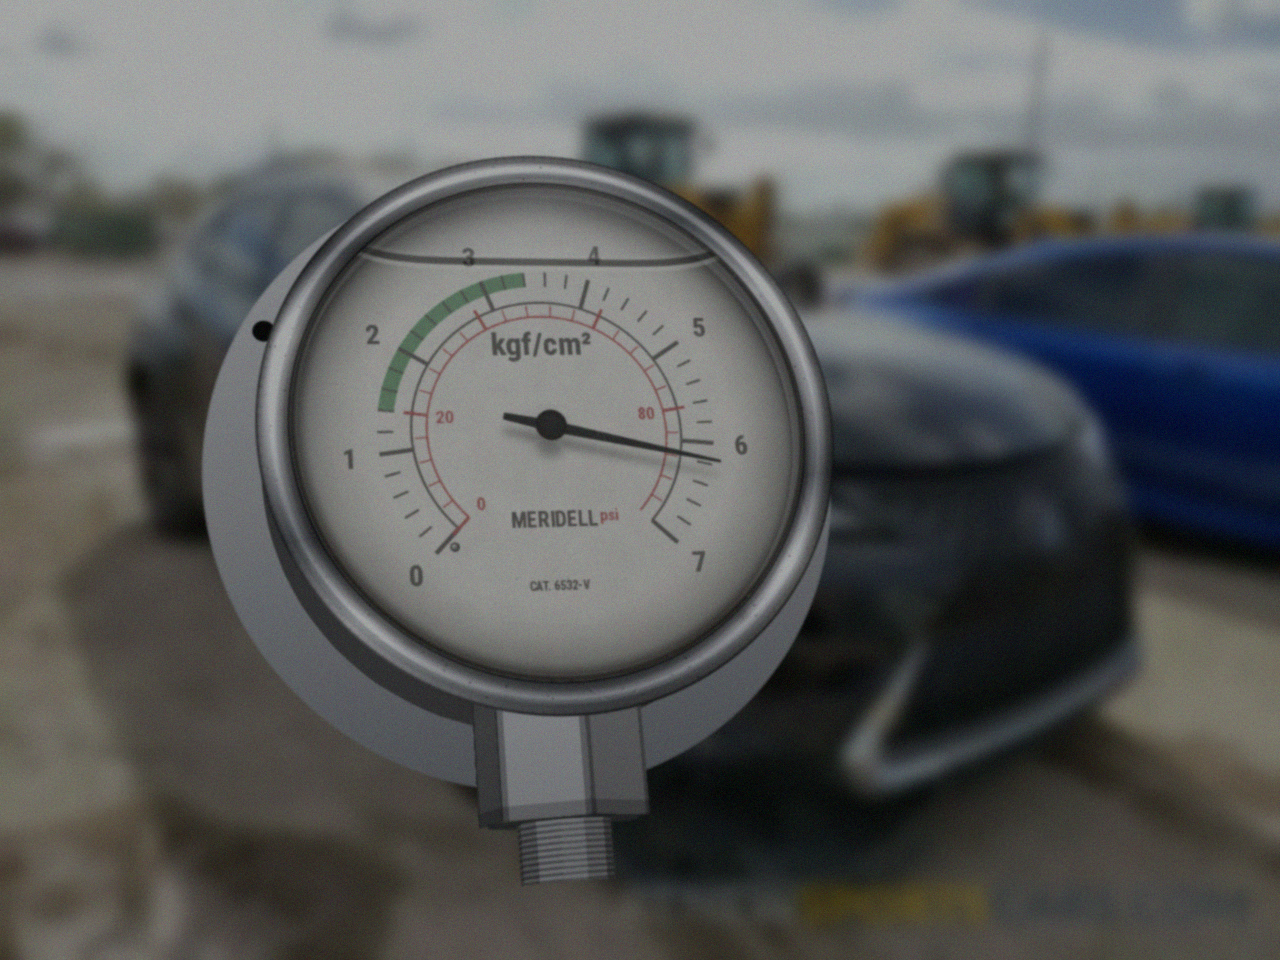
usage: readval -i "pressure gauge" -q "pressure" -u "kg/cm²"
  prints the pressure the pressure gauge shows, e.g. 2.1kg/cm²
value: 6.2kg/cm²
